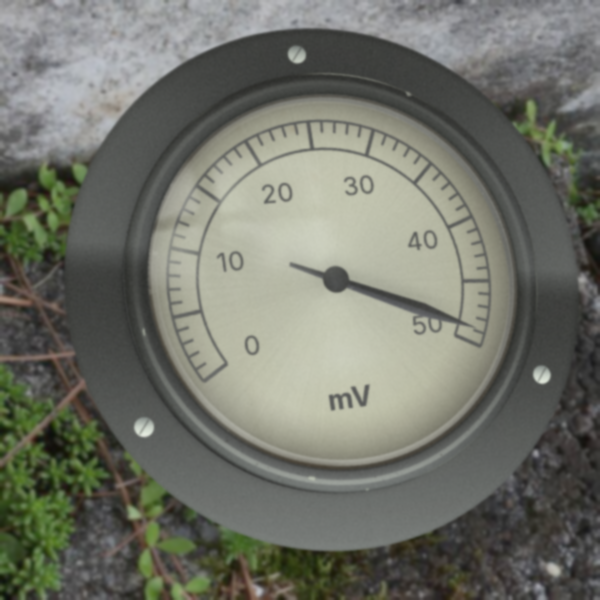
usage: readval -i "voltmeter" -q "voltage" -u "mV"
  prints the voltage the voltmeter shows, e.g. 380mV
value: 49mV
